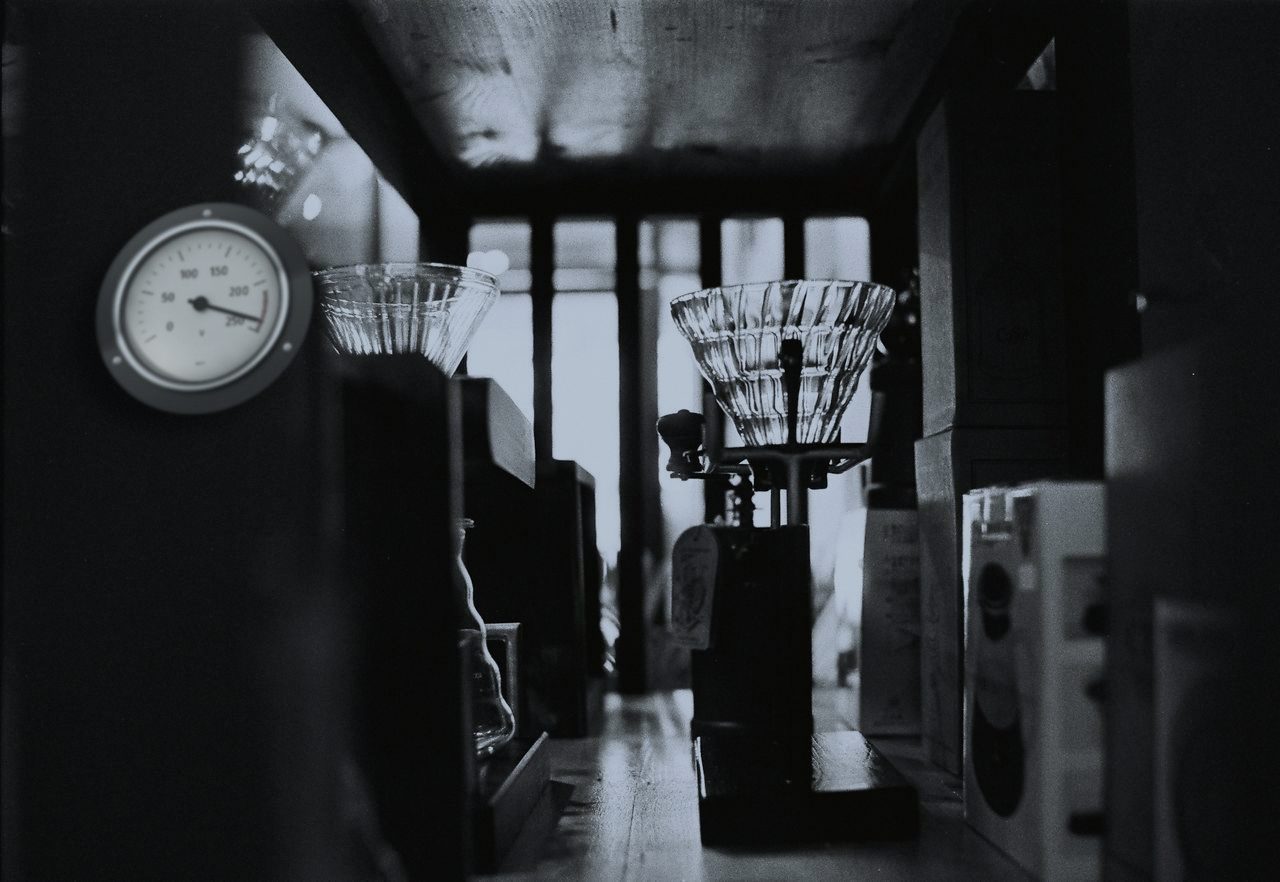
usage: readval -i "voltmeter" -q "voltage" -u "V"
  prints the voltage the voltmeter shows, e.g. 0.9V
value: 240V
